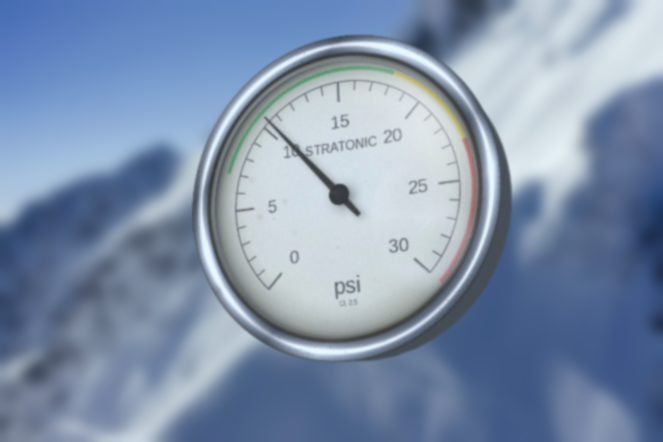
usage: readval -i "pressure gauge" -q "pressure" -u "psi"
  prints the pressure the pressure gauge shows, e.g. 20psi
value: 10.5psi
